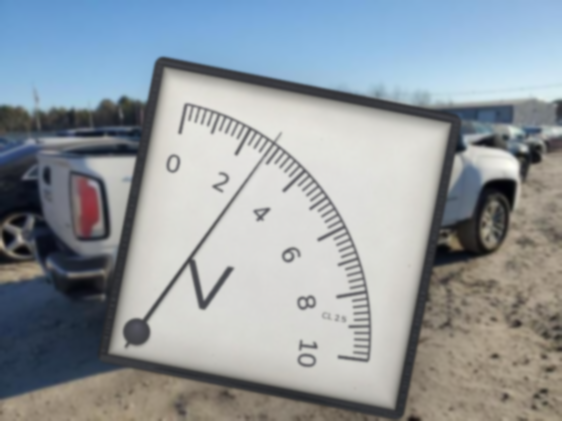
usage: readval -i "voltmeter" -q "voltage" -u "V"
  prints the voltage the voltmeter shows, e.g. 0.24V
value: 2.8V
